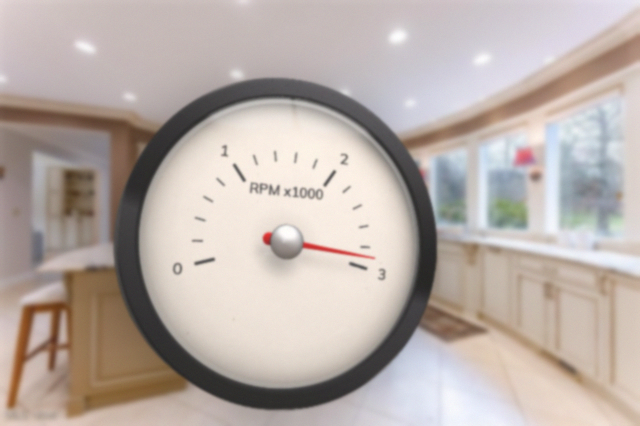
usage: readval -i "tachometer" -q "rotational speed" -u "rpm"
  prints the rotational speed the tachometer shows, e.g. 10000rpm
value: 2900rpm
